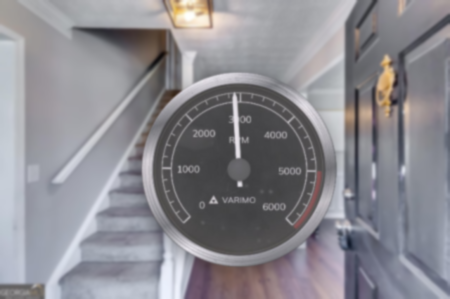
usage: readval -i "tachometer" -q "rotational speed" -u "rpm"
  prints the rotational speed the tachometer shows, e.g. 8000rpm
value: 2900rpm
